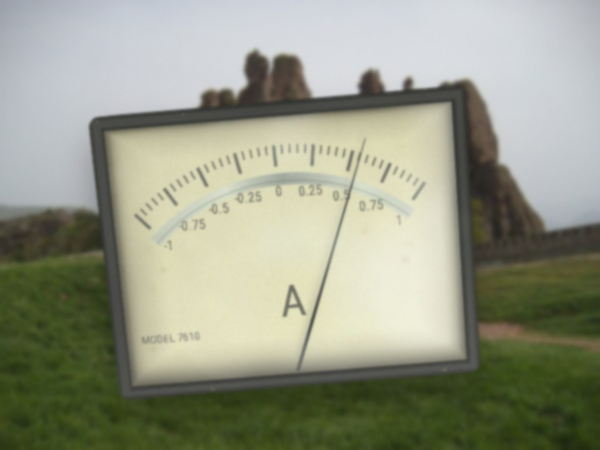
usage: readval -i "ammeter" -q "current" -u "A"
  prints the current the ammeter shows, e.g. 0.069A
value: 0.55A
